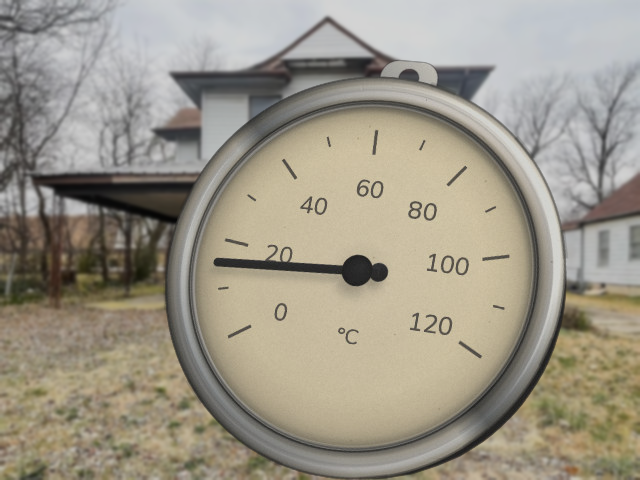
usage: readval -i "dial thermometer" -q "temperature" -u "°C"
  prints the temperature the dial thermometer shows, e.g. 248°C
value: 15°C
